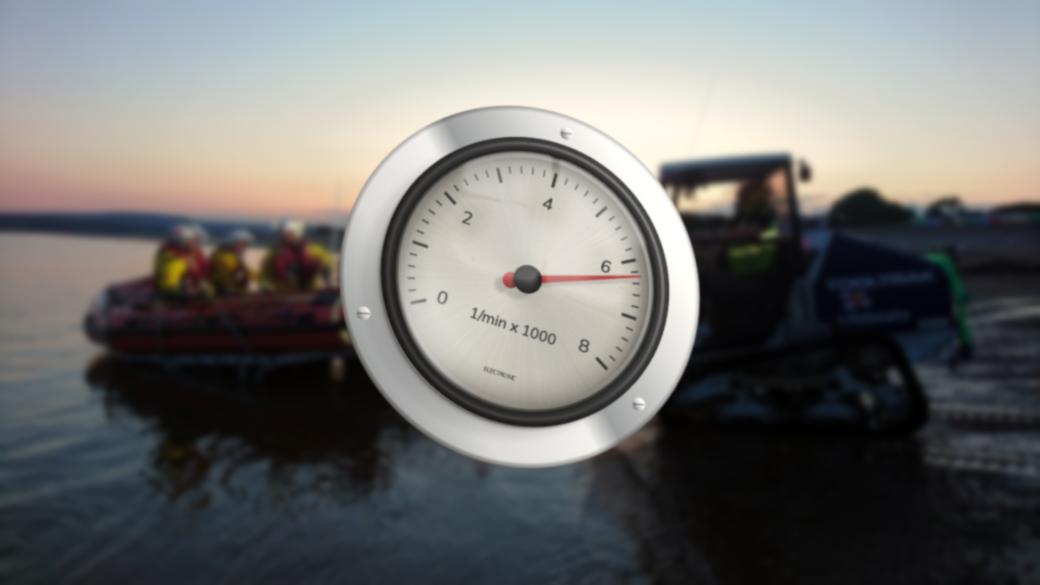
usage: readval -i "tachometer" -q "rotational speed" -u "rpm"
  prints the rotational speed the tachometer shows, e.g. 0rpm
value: 6300rpm
